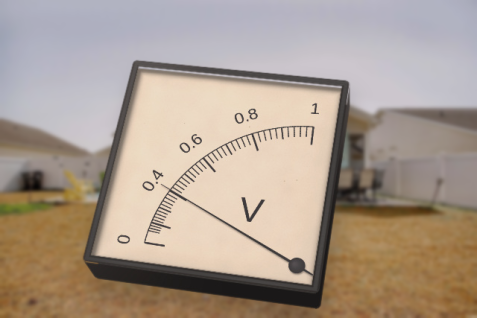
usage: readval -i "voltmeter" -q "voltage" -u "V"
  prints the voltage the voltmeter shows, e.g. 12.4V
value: 0.4V
